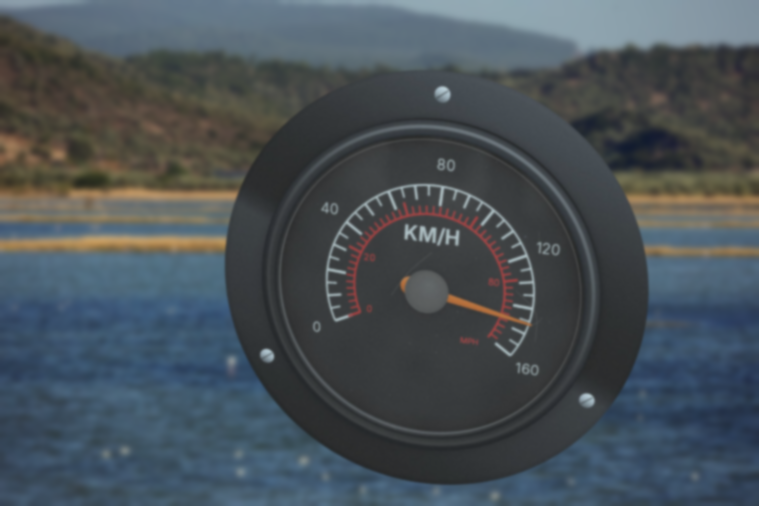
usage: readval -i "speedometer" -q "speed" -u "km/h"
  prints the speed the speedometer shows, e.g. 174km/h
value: 145km/h
